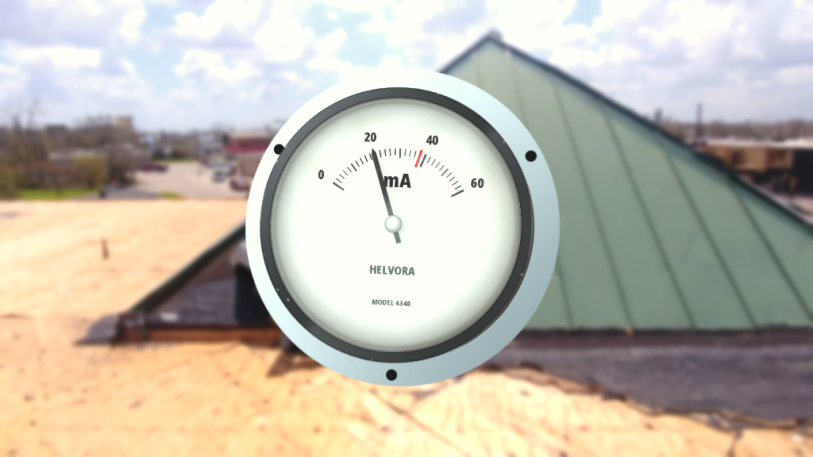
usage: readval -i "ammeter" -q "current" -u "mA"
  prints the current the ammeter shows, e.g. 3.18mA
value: 20mA
